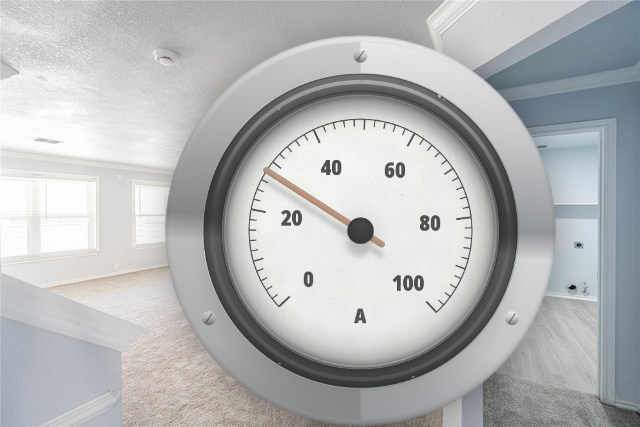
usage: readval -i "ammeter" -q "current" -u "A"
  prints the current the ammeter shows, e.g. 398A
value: 28A
